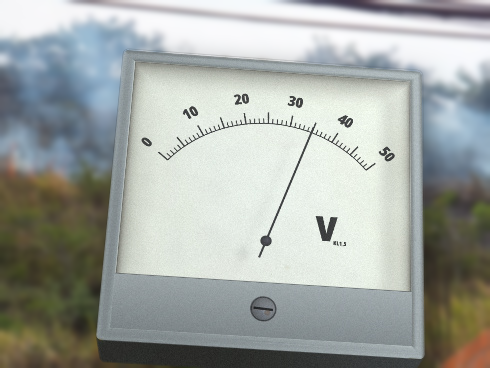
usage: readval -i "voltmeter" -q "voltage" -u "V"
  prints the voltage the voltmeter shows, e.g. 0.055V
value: 35V
